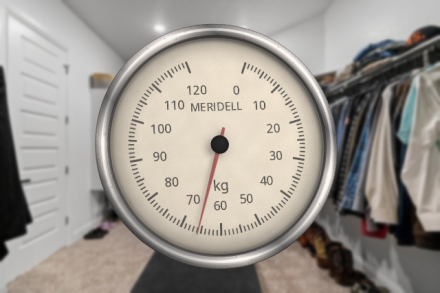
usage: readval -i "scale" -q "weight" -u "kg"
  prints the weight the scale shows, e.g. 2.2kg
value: 66kg
